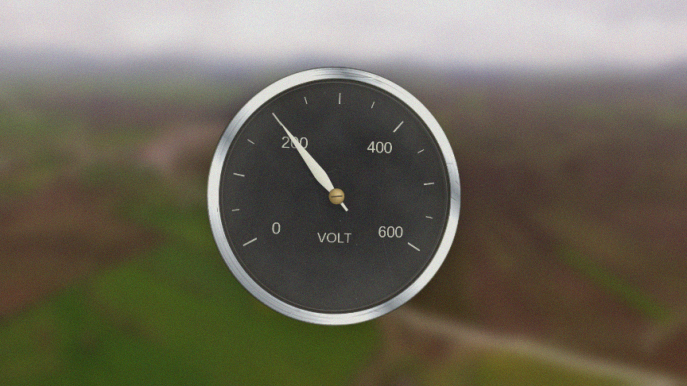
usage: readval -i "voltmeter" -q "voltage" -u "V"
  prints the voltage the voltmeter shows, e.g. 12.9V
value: 200V
